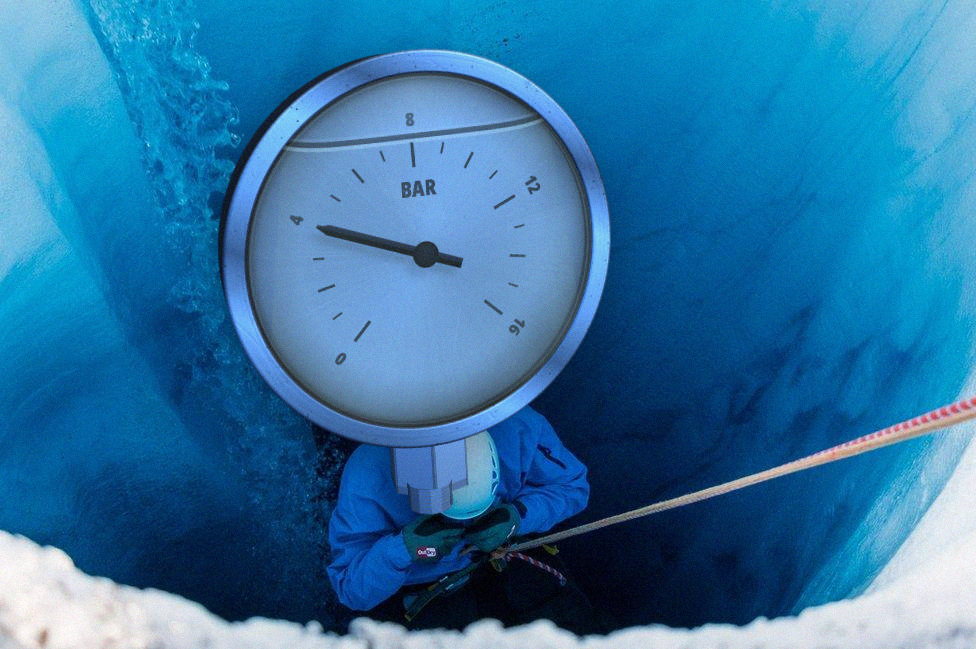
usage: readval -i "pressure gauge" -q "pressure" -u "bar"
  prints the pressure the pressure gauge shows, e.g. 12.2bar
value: 4bar
